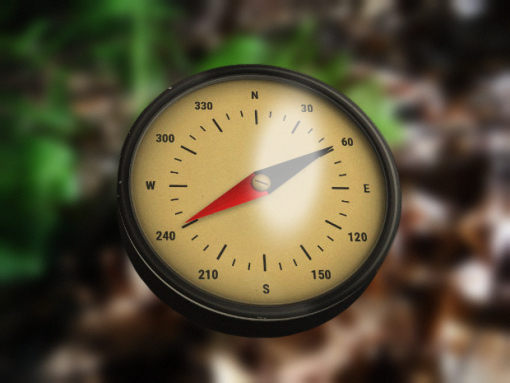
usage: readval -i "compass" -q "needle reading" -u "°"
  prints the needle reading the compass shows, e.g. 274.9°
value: 240°
